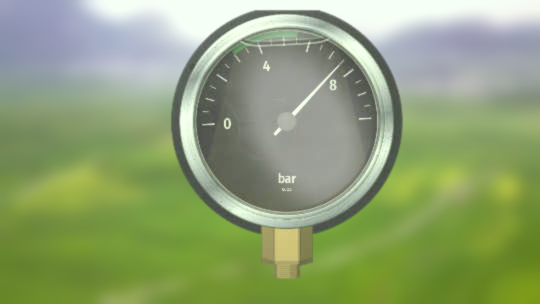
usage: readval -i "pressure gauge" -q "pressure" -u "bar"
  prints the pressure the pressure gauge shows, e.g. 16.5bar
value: 7.5bar
